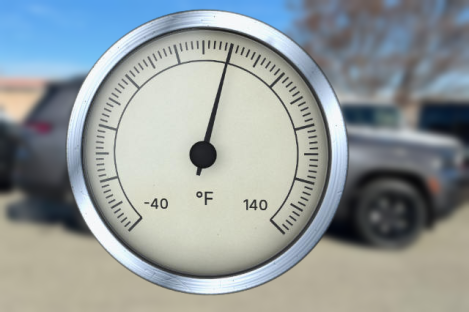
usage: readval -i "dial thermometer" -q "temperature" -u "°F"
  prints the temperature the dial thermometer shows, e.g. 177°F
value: 60°F
